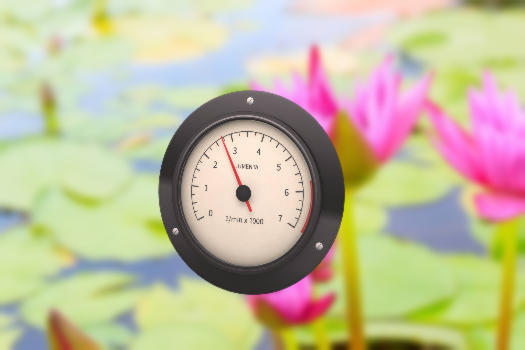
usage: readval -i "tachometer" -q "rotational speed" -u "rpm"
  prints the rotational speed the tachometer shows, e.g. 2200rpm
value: 2750rpm
